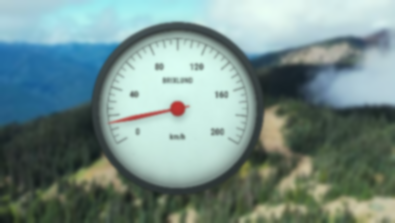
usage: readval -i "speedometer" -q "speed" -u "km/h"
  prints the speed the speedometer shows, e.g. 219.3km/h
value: 15km/h
